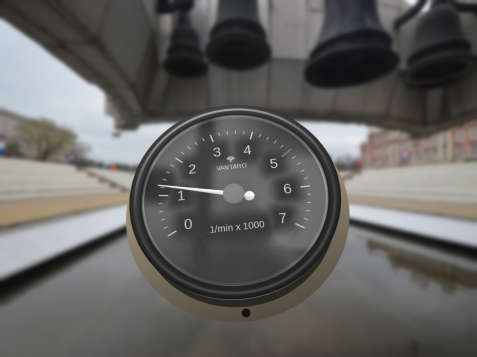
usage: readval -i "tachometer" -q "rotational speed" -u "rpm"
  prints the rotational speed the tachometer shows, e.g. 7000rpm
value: 1200rpm
